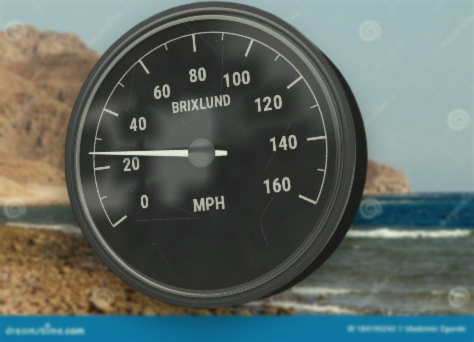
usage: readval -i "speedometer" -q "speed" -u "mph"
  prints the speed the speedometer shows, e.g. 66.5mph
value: 25mph
